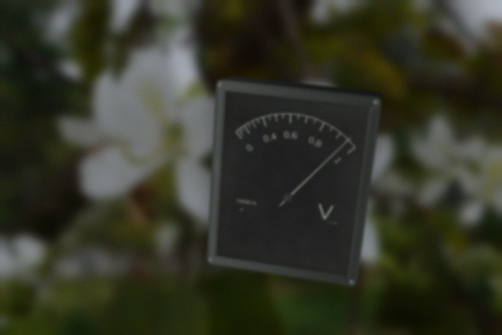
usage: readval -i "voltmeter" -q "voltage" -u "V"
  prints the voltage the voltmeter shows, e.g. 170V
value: 0.95V
